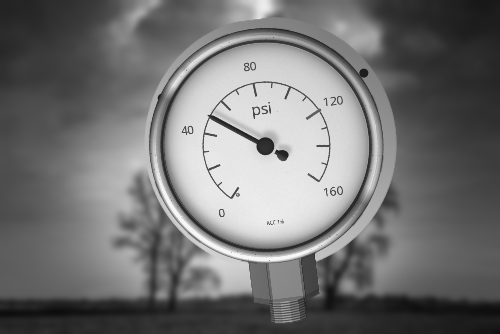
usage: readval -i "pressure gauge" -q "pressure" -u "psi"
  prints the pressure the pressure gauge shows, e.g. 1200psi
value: 50psi
